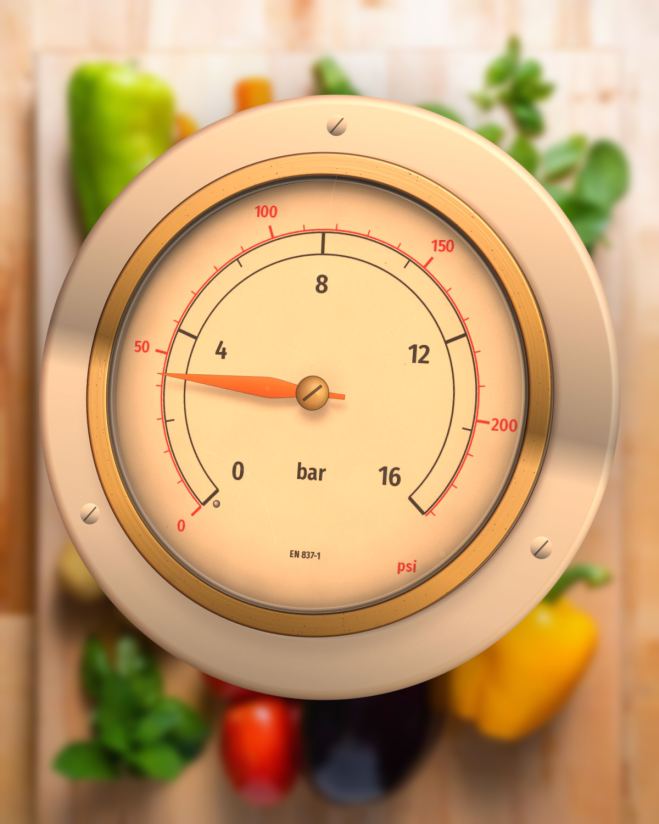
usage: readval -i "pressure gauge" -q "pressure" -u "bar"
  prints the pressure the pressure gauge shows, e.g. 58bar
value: 3bar
